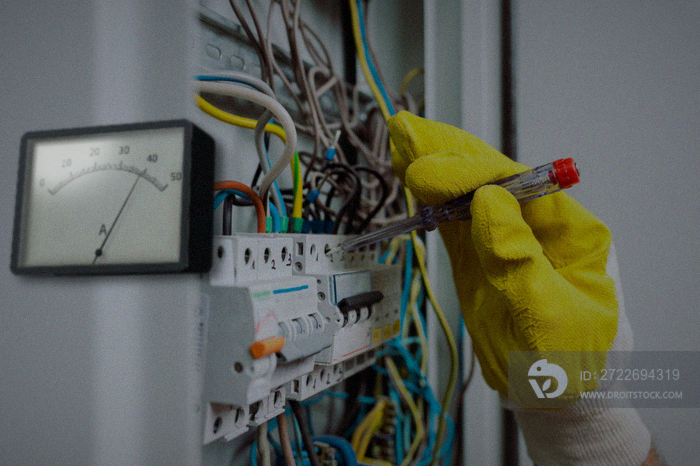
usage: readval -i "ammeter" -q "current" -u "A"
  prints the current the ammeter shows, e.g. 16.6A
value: 40A
